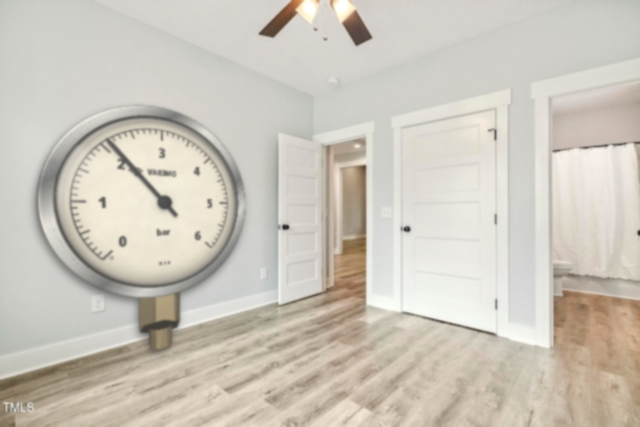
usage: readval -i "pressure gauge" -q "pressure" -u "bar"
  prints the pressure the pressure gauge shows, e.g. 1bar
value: 2.1bar
